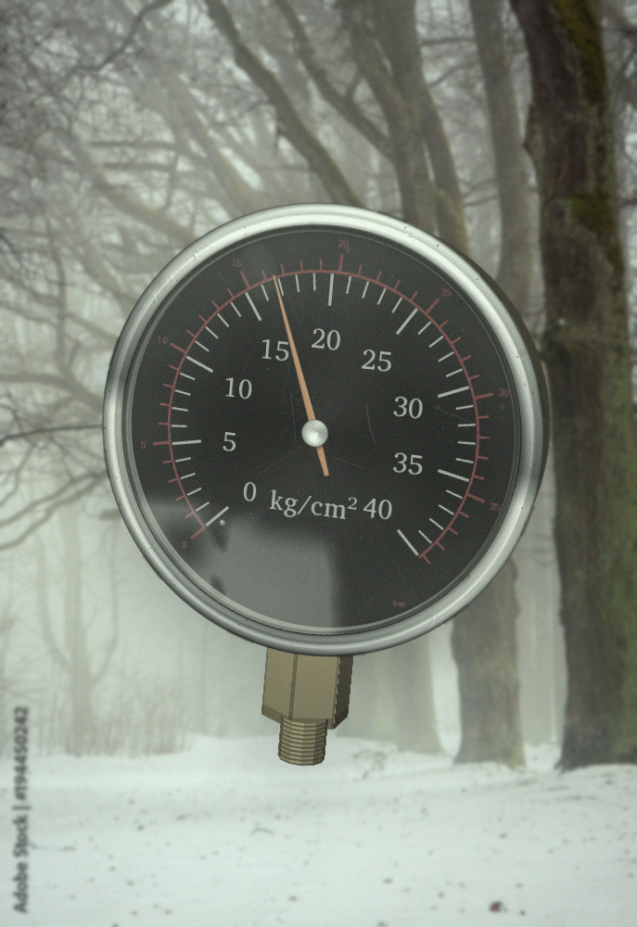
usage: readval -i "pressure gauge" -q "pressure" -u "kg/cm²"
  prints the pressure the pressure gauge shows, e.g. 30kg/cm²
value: 17kg/cm²
